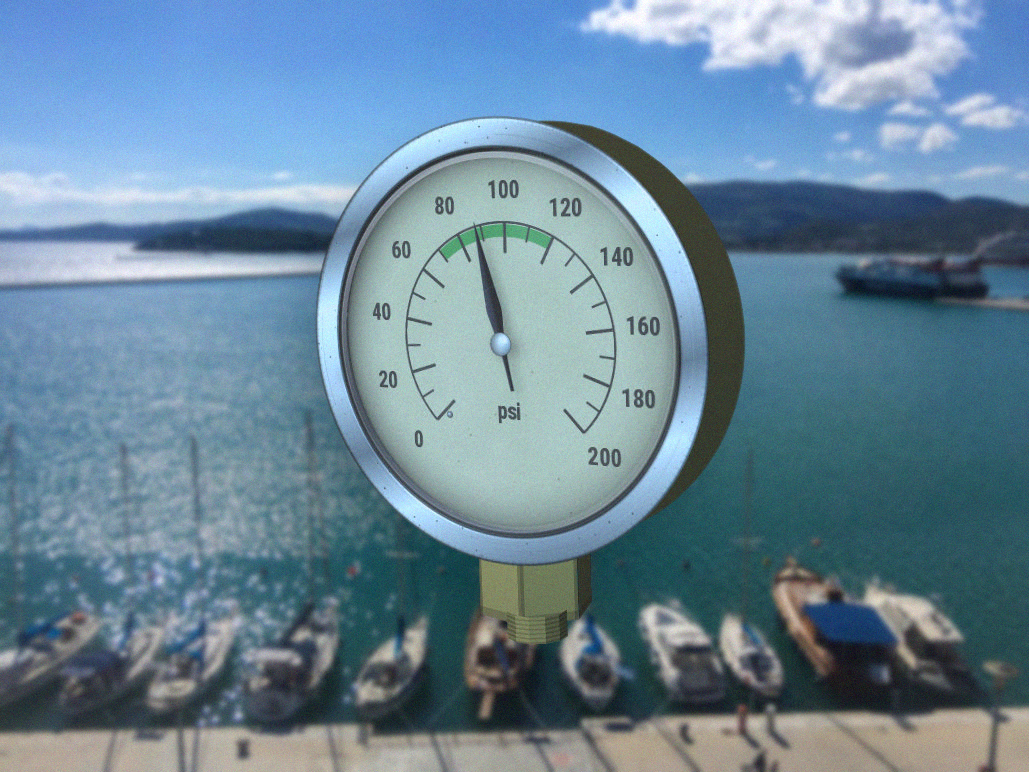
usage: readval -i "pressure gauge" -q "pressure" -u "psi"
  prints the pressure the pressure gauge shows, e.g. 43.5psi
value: 90psi
